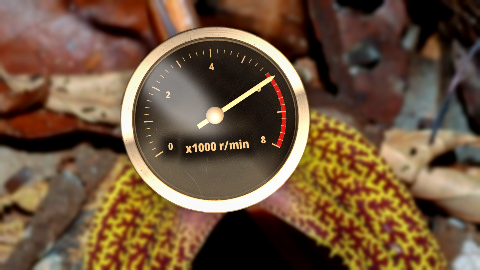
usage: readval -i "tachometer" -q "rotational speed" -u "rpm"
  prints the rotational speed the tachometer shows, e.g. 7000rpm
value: 6000rpm
